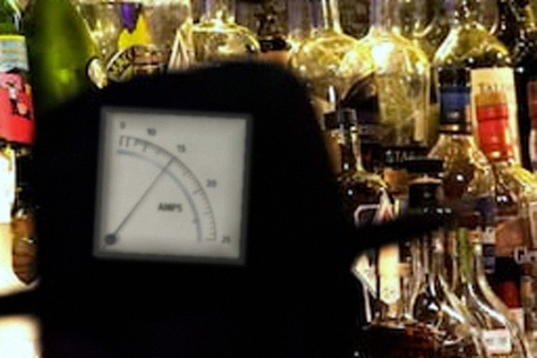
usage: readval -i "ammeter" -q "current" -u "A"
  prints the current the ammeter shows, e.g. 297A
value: 15A
